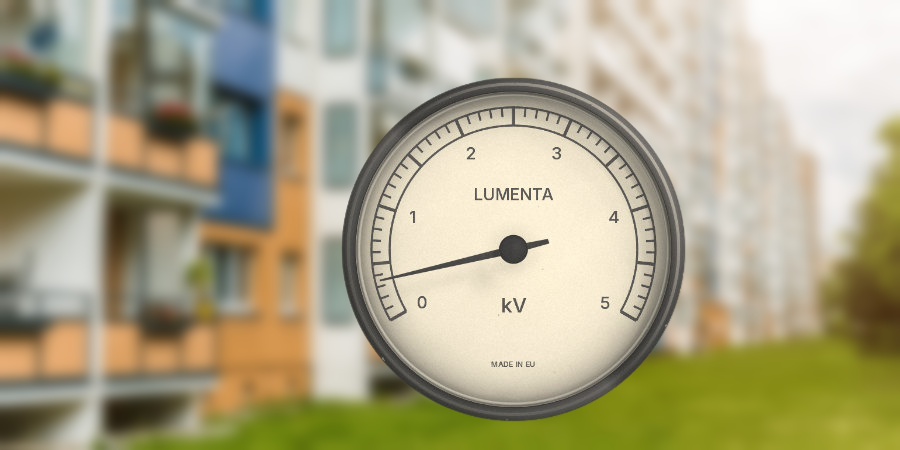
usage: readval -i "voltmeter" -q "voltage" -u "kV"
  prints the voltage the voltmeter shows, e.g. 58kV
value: 0.35kV
